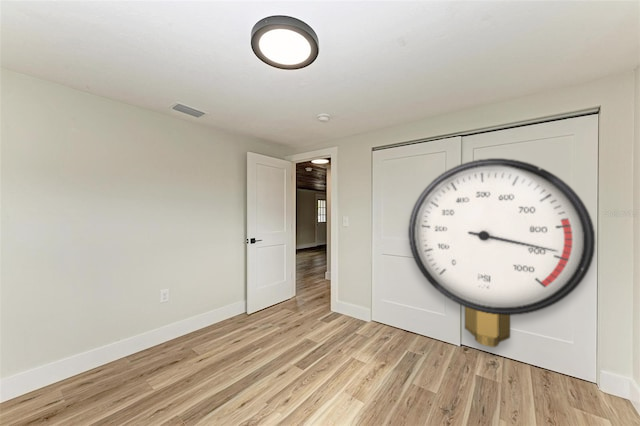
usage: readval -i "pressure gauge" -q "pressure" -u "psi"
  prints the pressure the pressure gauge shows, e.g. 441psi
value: 880psi
